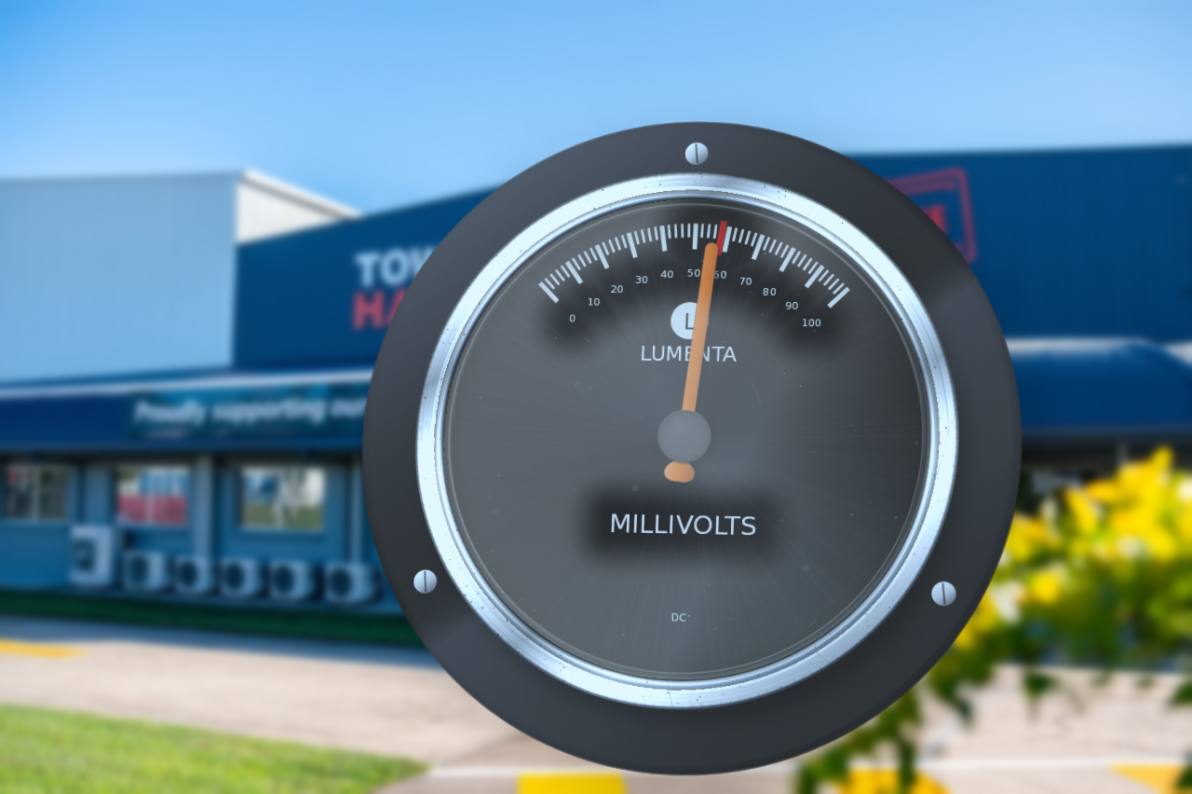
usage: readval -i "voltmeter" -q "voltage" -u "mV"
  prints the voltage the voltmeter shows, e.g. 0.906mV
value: 56mV
